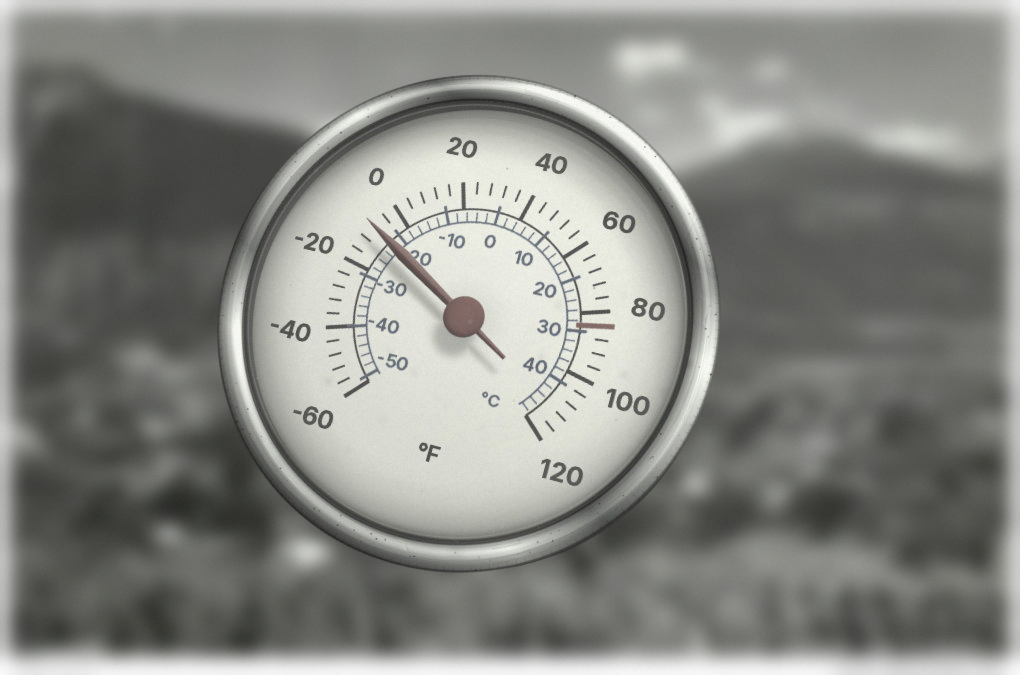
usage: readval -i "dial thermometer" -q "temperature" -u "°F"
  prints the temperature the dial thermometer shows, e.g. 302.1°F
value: -8°F
